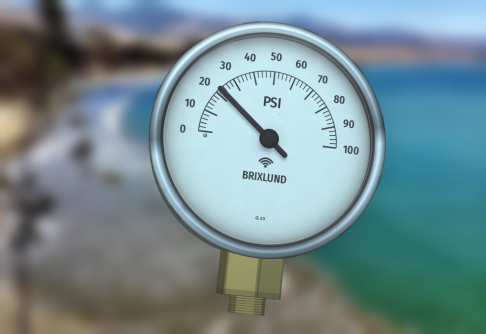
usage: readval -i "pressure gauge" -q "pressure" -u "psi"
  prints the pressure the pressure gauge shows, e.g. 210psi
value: 22psi
